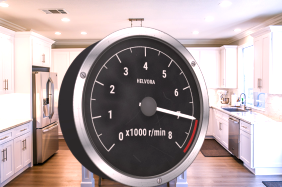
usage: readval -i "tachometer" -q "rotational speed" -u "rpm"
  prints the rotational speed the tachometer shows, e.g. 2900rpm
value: 7000rpm
